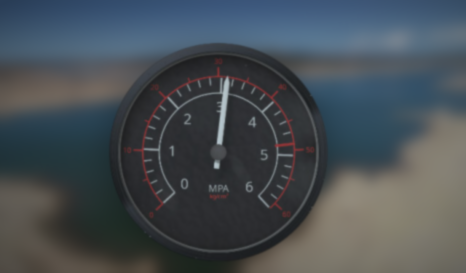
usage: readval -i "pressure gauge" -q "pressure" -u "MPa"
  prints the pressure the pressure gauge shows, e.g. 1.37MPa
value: 3.1MPa
